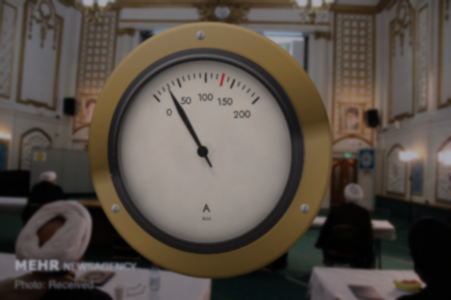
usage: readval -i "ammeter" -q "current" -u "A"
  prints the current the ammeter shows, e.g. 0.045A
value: 30A
